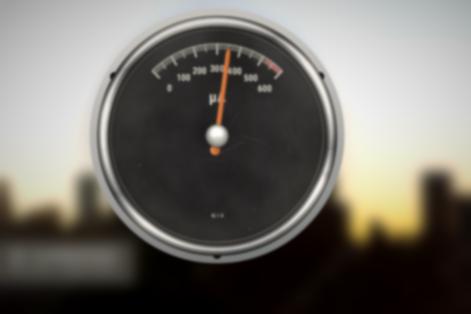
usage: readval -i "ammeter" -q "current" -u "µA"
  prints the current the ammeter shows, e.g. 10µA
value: 350µA
